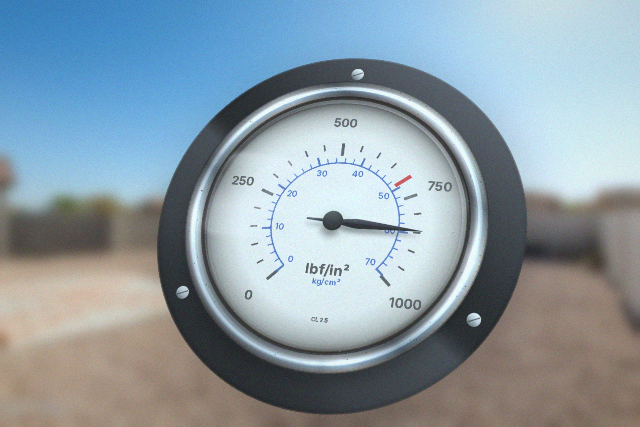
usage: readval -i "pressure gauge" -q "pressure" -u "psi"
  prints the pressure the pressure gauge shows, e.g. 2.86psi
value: 850psi
